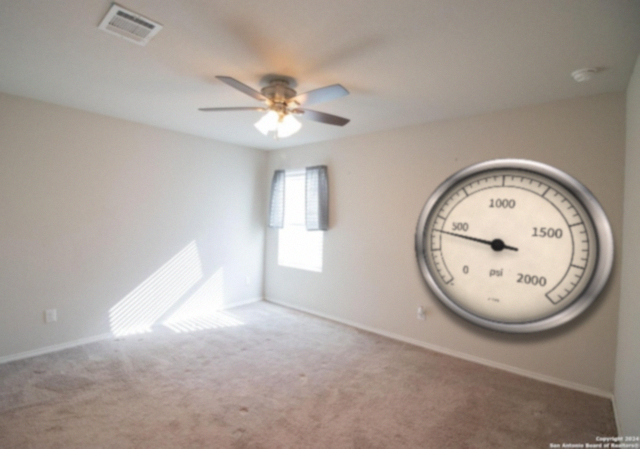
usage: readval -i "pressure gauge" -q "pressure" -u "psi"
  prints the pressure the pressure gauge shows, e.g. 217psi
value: 400psi
